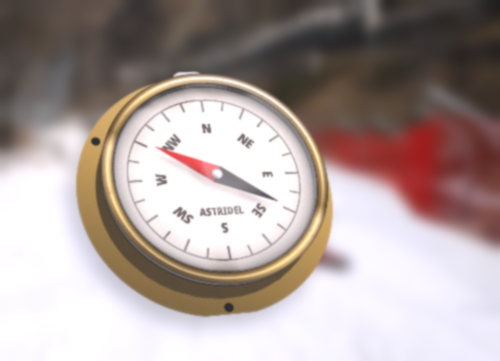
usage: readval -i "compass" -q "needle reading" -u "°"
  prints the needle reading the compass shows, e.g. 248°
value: 300°
